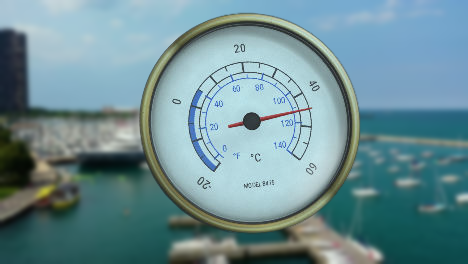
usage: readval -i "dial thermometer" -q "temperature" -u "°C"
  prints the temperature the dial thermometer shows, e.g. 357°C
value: 45°C
